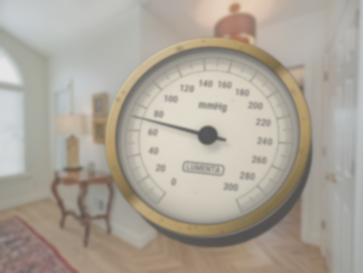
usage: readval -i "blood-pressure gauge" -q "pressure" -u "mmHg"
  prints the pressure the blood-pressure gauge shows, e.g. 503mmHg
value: 70mmHg
